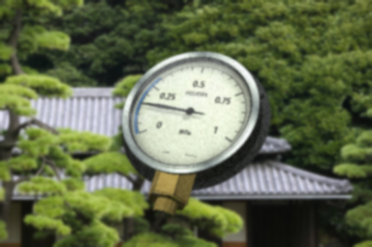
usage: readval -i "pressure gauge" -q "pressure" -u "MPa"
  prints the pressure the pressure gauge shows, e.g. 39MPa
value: 0.15MPa
